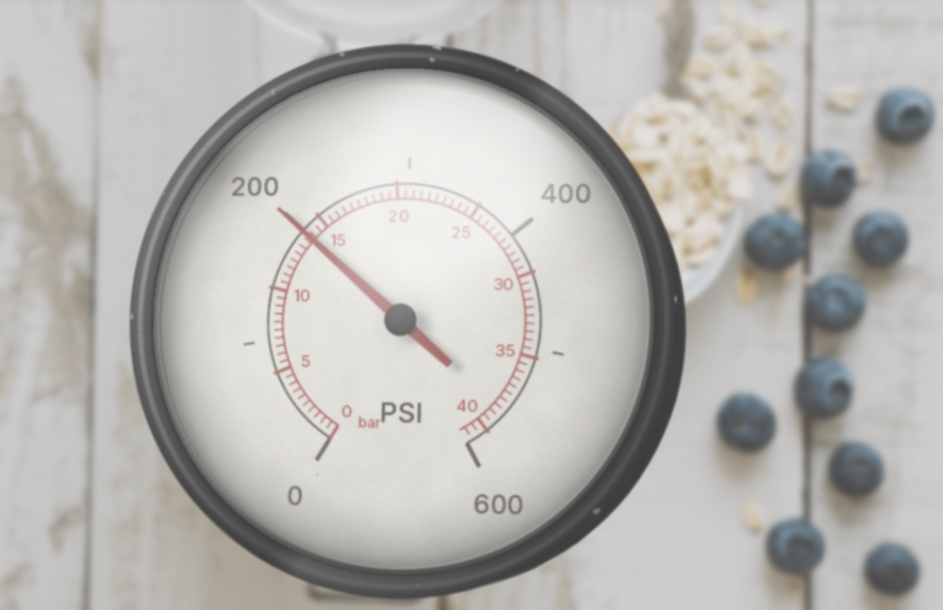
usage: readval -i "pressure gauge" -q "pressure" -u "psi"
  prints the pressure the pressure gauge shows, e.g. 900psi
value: 200psi
